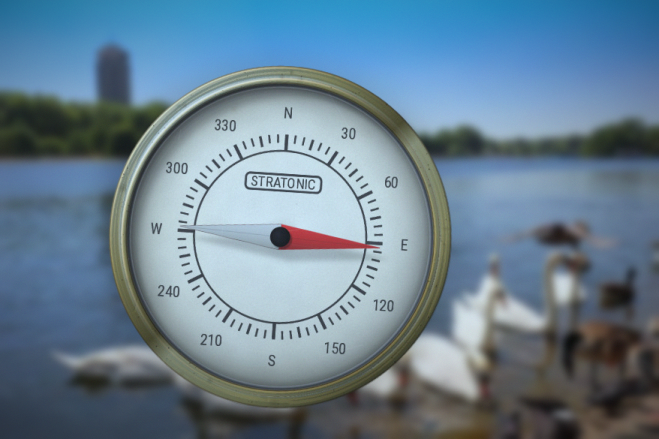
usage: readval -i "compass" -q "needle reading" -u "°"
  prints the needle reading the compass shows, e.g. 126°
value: 92.5°
